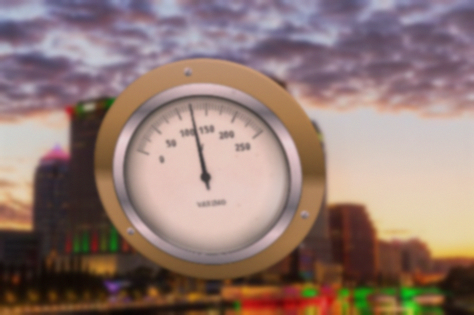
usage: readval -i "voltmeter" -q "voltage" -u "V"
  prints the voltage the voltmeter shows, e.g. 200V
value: 125V
